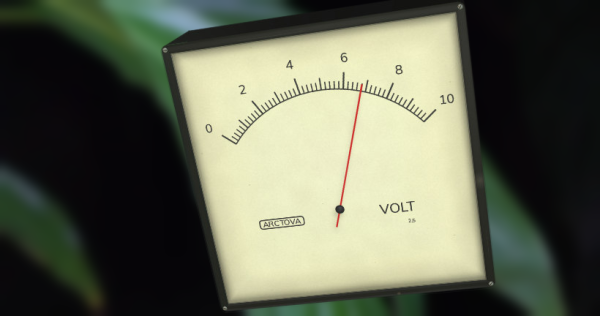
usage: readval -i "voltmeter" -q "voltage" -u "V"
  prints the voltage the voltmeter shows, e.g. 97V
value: 6.8V
